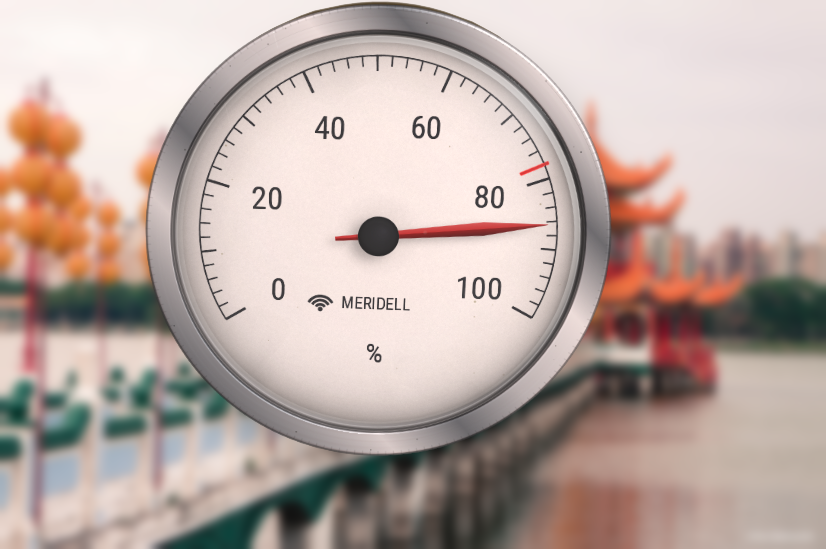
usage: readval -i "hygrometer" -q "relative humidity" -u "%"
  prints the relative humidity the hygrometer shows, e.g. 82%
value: 86%
